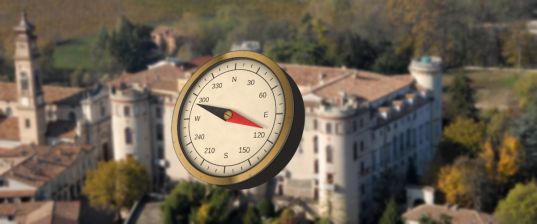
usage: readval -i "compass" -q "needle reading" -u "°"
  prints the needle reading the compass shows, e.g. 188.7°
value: 110°
